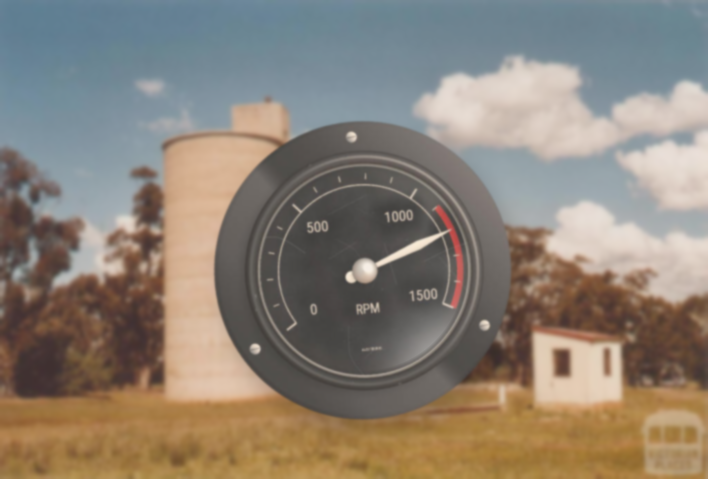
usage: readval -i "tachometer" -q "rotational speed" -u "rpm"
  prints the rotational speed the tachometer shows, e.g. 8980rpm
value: 1200rpm
